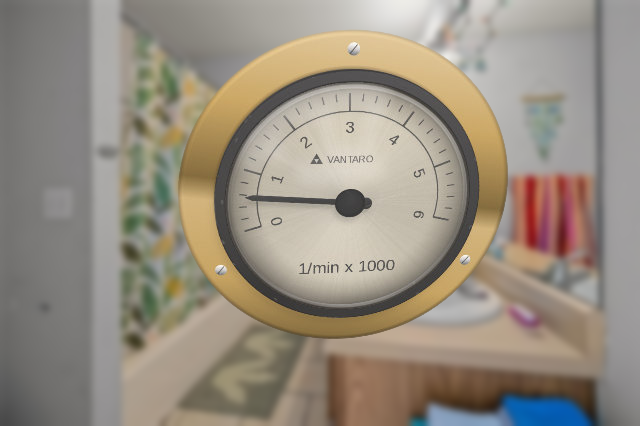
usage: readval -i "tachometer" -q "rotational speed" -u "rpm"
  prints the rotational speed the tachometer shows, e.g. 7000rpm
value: 600rpm
